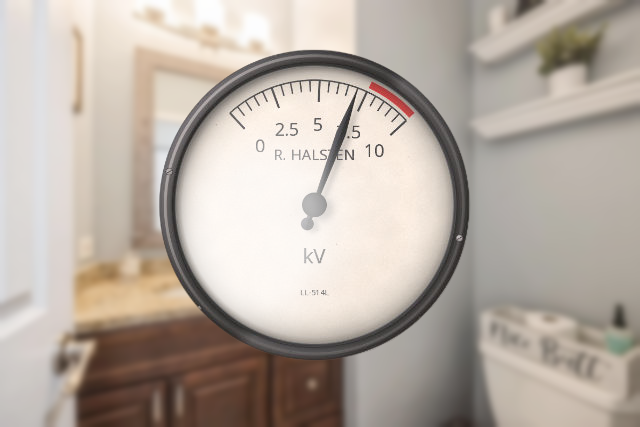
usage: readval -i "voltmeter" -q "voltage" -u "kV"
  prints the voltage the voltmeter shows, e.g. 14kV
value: 7kV
